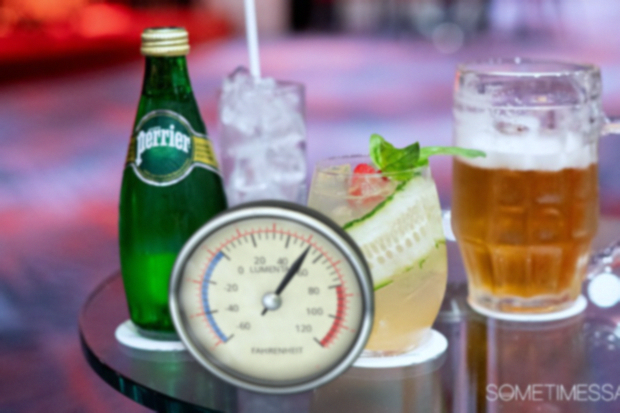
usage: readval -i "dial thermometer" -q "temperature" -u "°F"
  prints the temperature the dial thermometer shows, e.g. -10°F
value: 52°F
